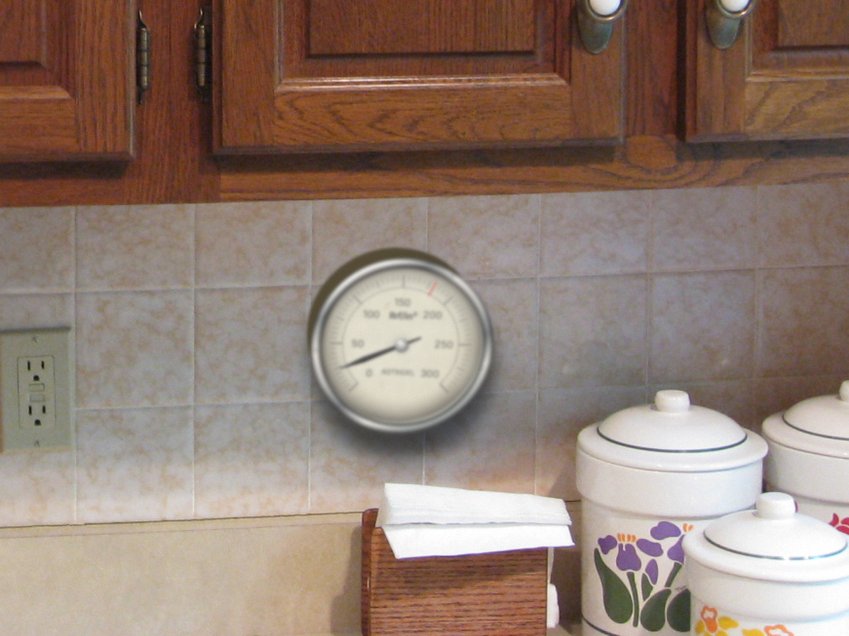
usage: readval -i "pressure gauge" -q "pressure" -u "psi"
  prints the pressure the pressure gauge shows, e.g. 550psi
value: 25psi
